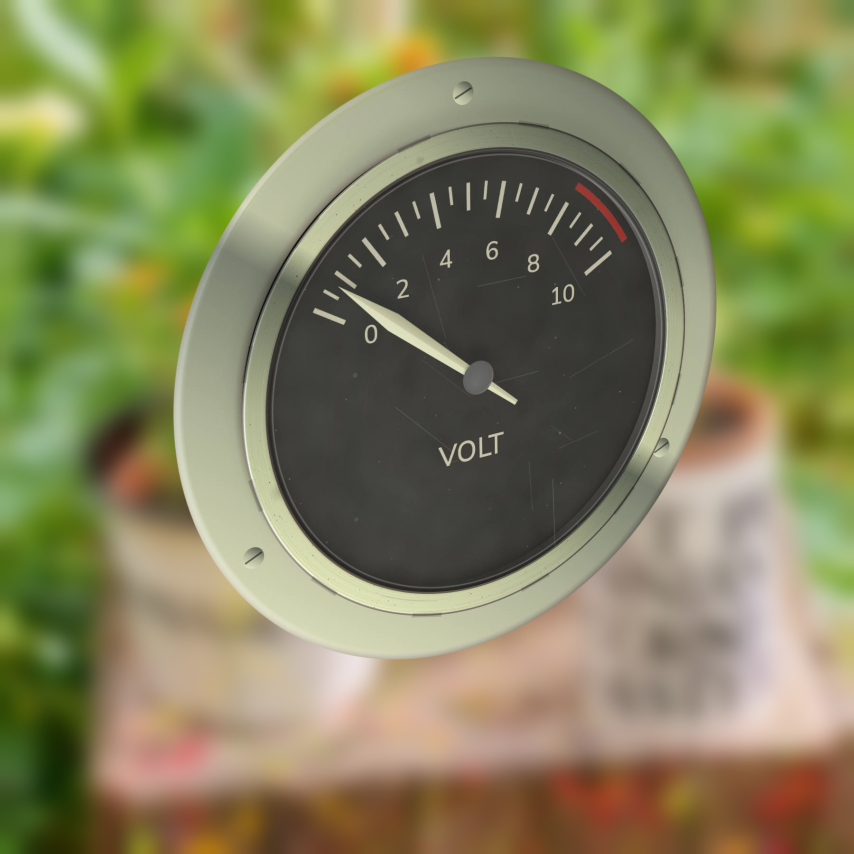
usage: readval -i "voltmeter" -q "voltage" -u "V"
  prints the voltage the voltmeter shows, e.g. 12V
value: 0.75V
